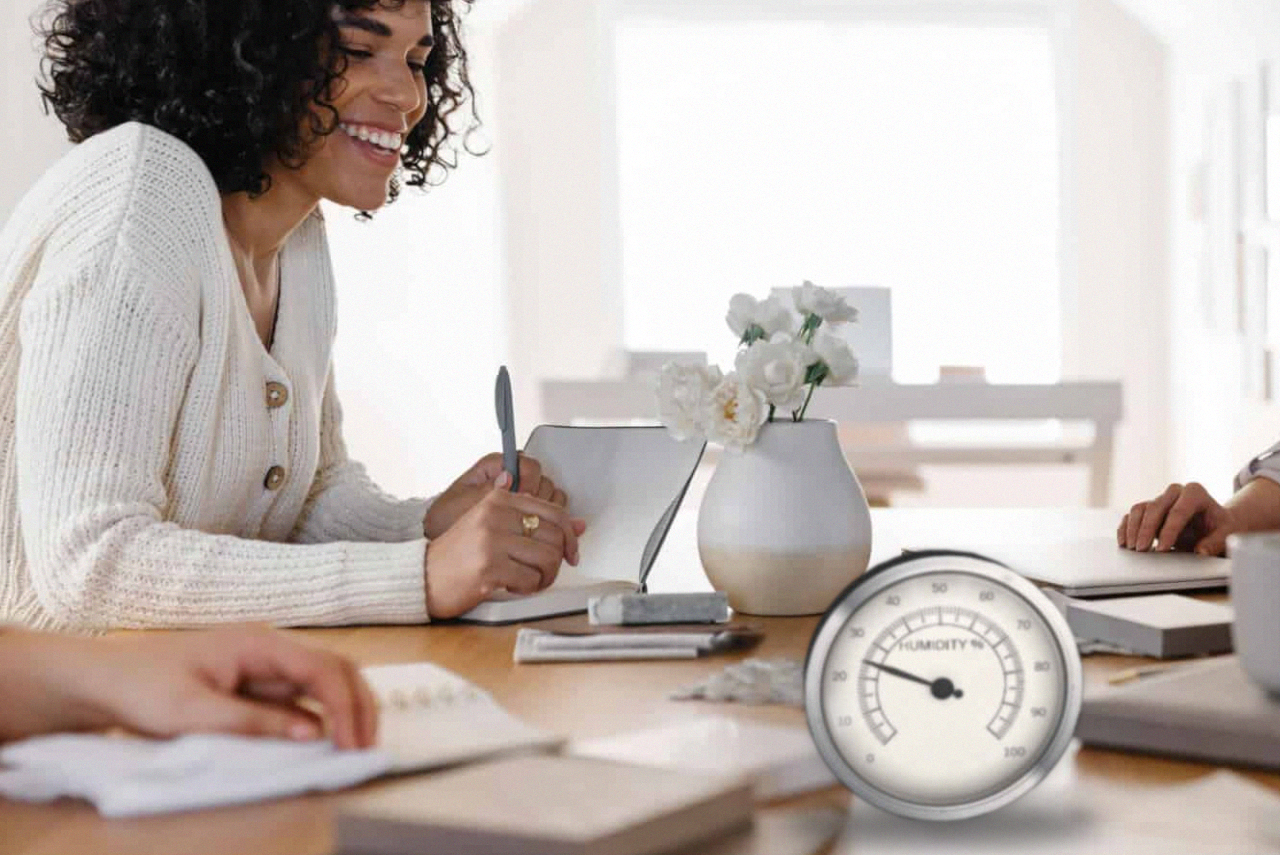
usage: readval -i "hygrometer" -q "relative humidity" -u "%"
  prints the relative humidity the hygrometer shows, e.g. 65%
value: 25%
